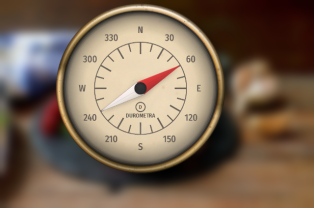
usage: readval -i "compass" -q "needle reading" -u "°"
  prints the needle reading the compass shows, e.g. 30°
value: 60°
